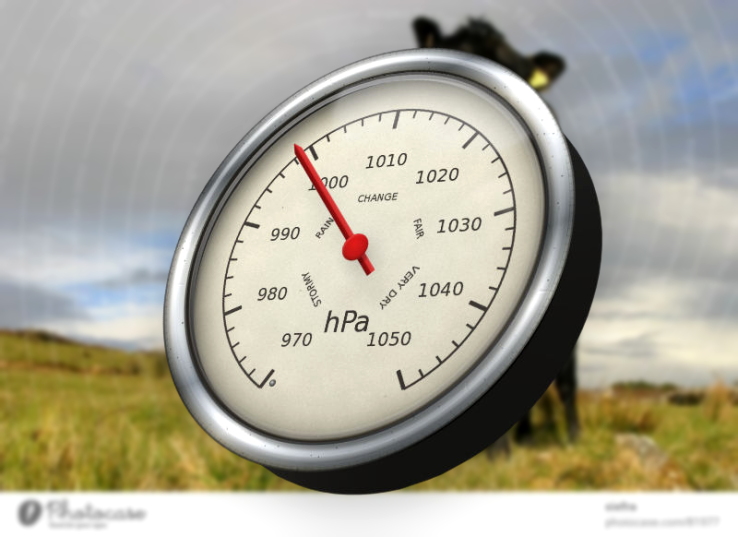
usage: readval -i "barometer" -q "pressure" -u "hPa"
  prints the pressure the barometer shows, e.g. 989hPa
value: 999hPa
